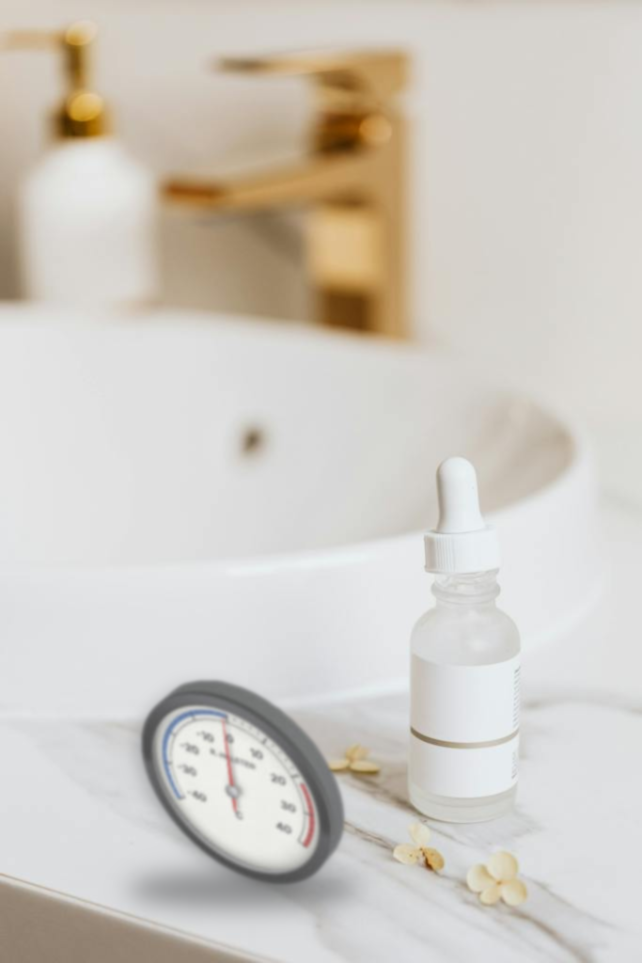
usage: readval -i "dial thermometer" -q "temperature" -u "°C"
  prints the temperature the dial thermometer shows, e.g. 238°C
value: 0°C
